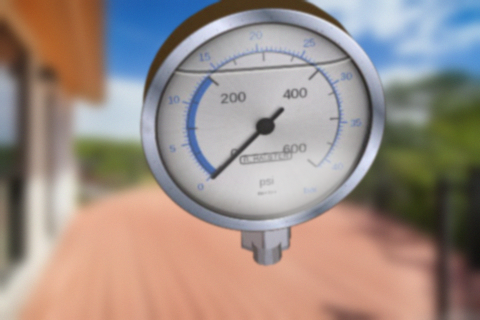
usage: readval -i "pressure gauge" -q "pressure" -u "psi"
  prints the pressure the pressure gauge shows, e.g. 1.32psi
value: 0psi
